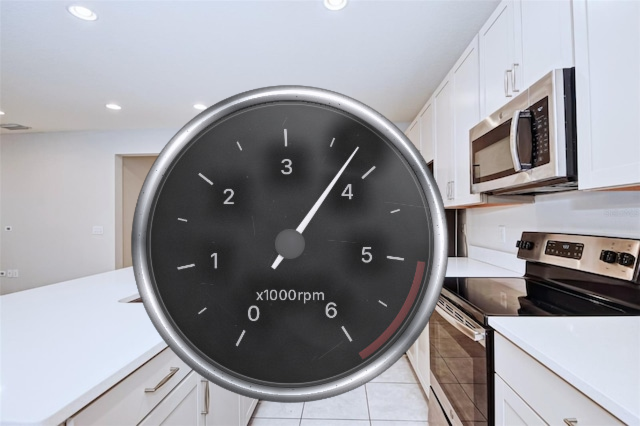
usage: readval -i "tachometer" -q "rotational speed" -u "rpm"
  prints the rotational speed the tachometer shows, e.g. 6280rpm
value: 3750rpm
